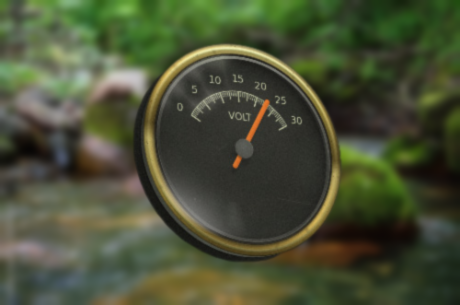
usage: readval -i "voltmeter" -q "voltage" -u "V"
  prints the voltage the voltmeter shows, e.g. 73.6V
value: 22.5V
